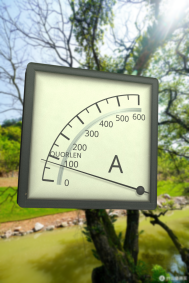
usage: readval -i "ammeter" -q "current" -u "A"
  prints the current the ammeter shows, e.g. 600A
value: 75A
